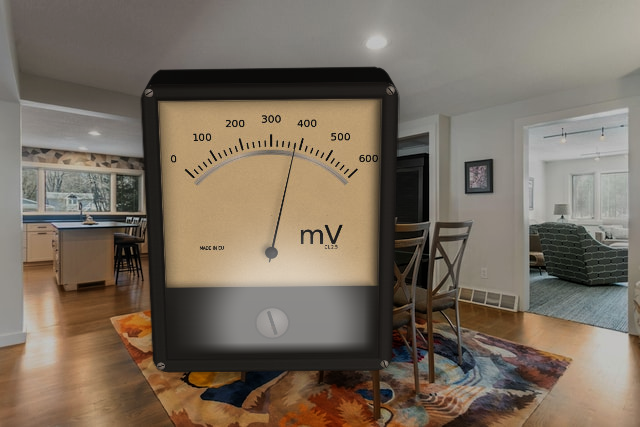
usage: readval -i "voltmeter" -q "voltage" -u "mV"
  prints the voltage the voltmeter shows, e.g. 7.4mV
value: 380mV
